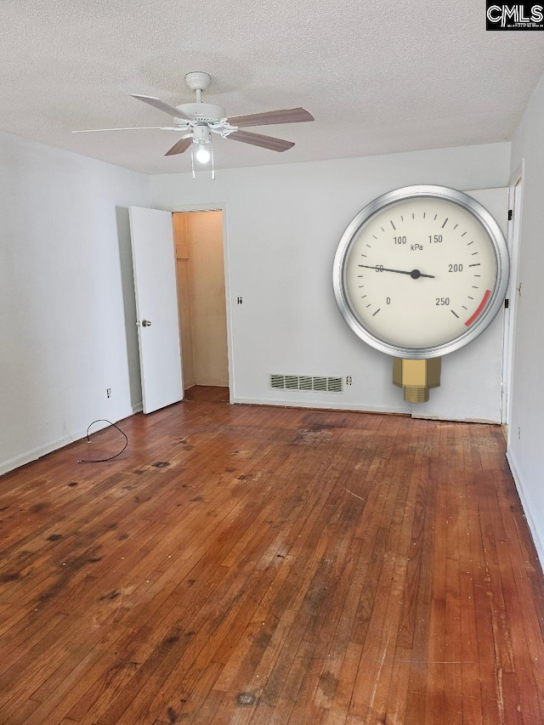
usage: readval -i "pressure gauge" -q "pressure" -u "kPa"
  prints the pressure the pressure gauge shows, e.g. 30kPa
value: 50kPa
